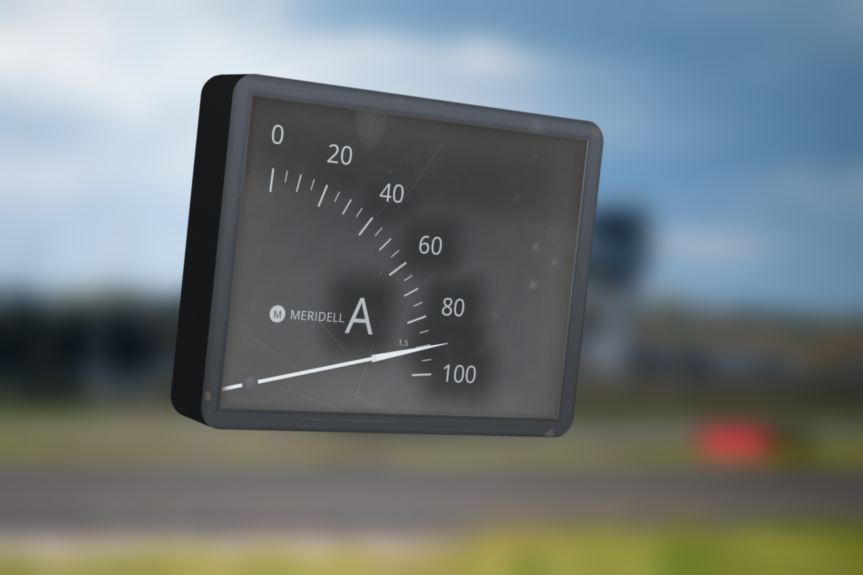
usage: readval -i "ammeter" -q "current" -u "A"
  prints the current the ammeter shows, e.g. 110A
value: 90A
